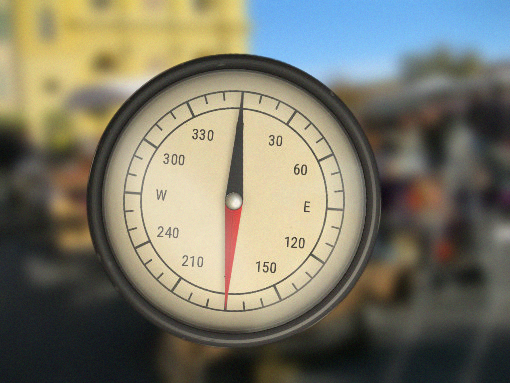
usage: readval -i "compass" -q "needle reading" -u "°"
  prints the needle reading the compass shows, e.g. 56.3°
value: 180°
